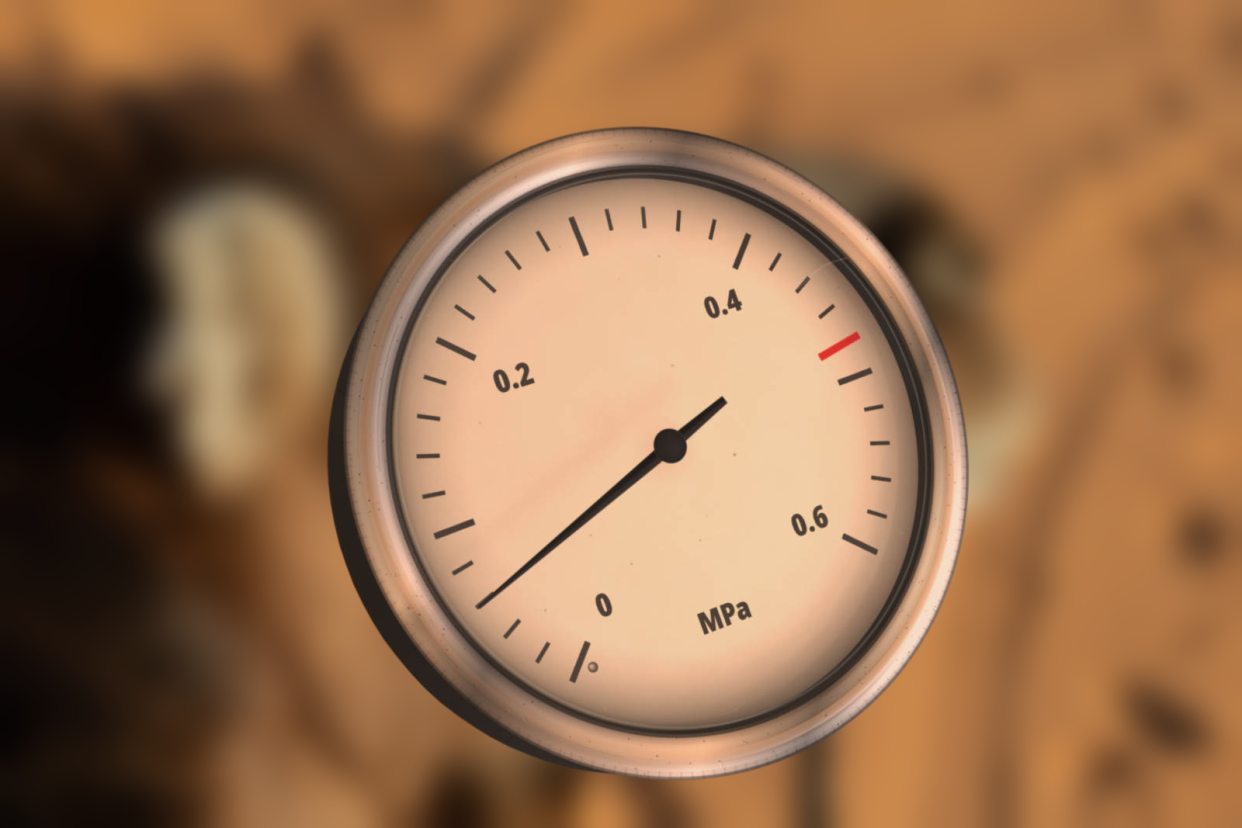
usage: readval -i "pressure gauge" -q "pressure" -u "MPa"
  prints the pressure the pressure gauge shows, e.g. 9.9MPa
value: 0.06MPa
